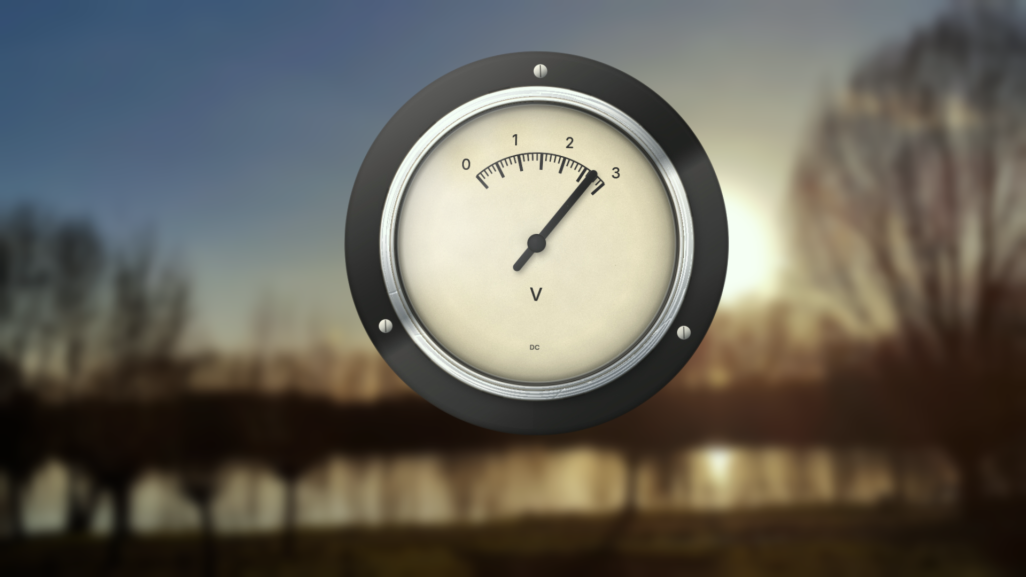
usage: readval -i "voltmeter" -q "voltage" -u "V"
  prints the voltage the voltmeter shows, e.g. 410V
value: 2.7V
